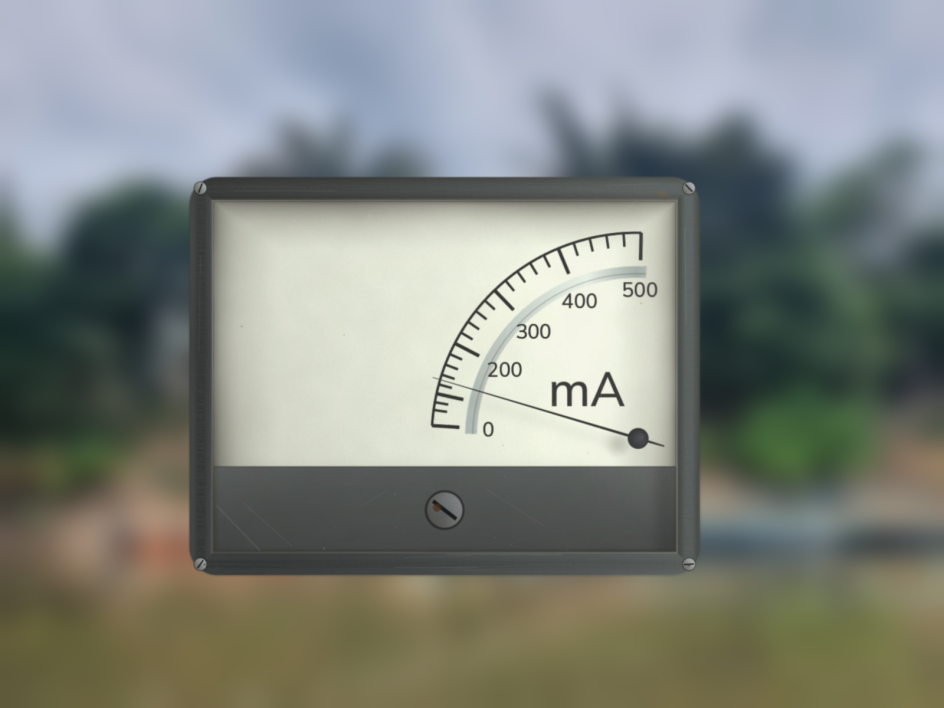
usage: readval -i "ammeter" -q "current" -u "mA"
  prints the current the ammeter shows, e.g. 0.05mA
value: 130mA
